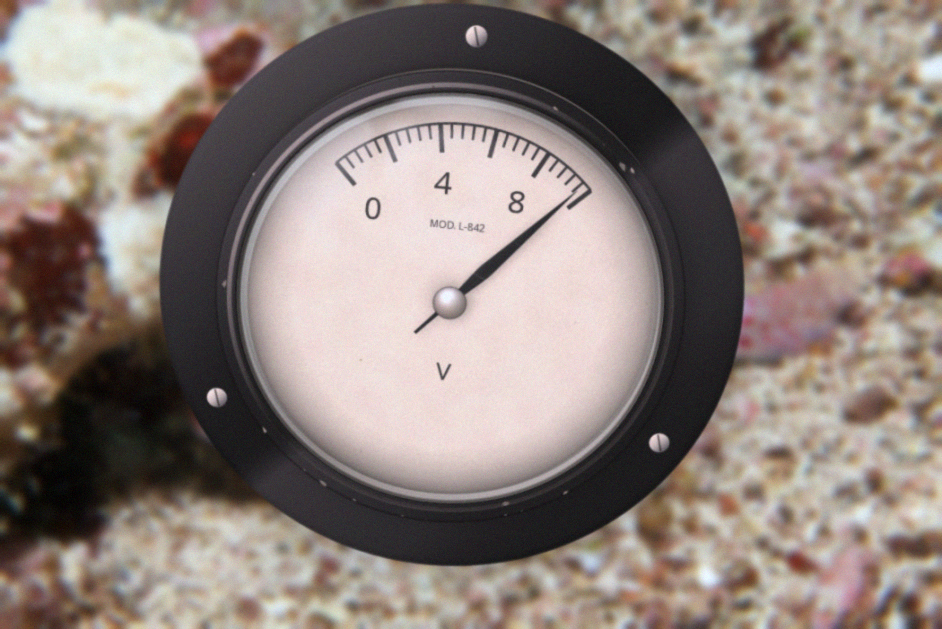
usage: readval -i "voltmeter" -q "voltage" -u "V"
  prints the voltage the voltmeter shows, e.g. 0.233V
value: 9.6V
